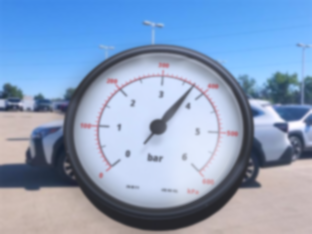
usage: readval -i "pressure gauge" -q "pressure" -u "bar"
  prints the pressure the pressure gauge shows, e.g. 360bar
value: 3.75bar
